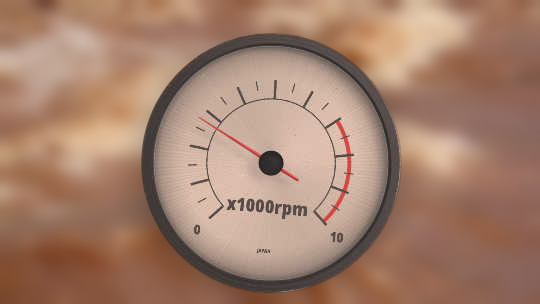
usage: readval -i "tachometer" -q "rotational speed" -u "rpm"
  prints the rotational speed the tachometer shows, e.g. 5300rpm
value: 2750rpm
